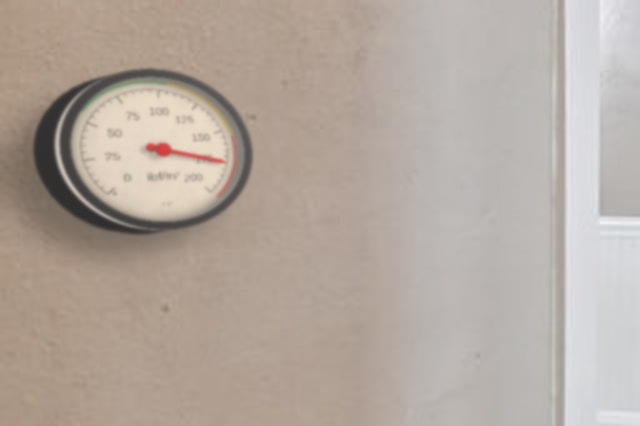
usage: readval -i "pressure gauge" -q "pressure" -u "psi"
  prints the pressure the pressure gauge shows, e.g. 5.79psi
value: 175psi
